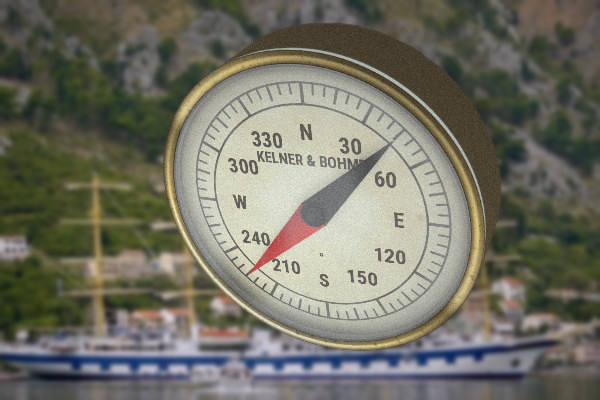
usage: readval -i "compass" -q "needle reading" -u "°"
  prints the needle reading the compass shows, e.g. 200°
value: 225°
